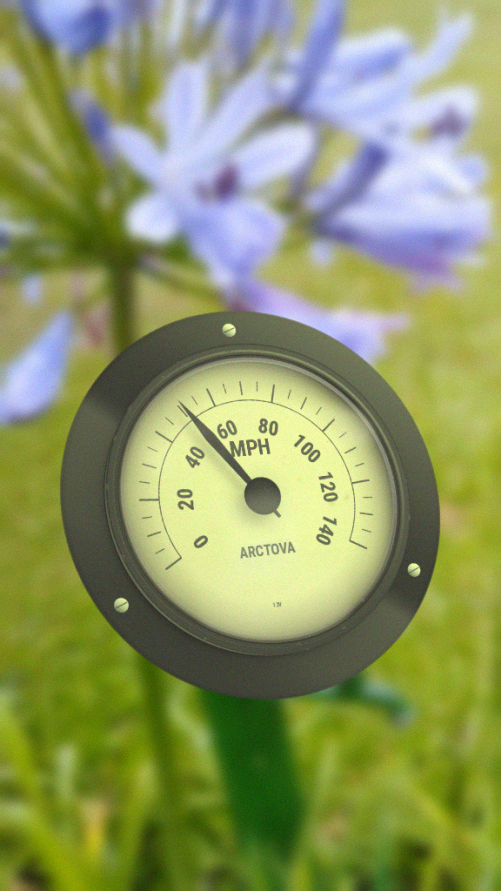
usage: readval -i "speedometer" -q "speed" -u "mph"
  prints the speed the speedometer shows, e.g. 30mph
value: 50mph
